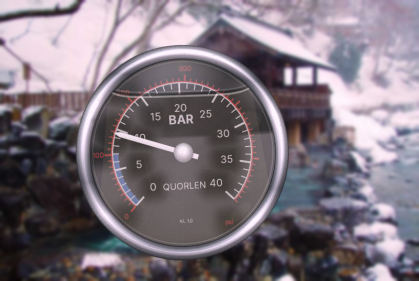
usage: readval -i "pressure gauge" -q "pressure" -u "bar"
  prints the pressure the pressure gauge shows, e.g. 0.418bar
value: 9.5bar
